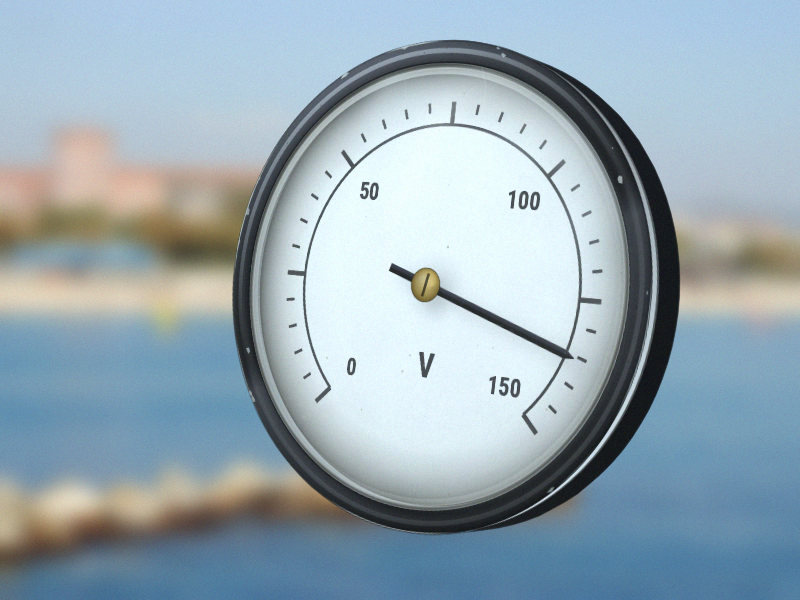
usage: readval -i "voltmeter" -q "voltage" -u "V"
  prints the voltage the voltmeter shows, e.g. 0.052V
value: 135V
